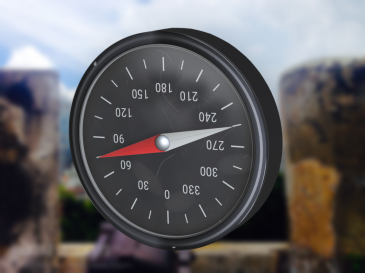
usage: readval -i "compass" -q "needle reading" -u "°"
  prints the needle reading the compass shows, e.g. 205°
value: 75°
